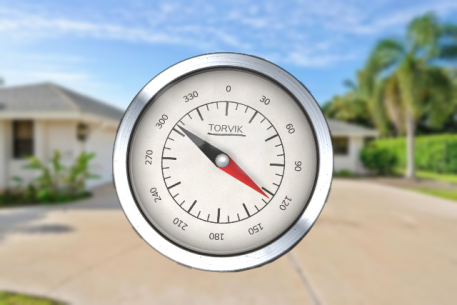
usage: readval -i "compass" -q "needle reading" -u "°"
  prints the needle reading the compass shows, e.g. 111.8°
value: 125°
